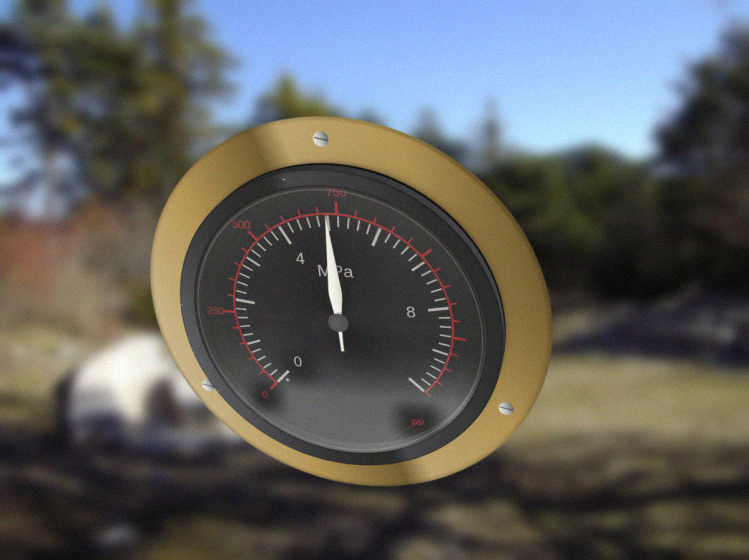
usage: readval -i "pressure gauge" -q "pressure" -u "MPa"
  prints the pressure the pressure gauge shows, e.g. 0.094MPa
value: 5MPa
